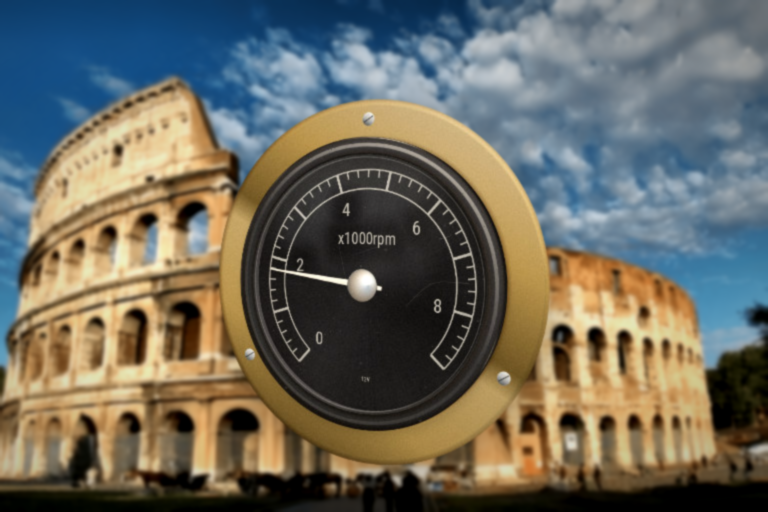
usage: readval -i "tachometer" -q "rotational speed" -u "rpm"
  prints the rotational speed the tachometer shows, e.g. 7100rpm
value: 1800rpm
